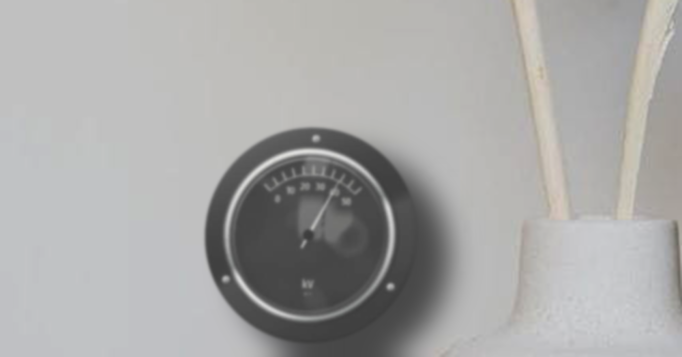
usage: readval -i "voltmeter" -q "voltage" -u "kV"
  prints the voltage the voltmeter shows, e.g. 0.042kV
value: 40kV
